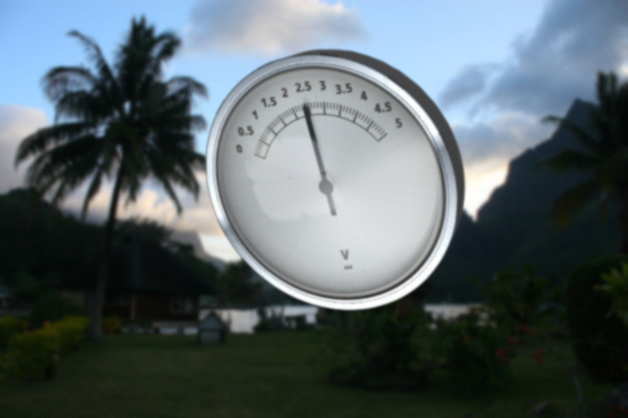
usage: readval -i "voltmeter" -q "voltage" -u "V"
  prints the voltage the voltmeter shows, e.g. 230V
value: 2.5V
